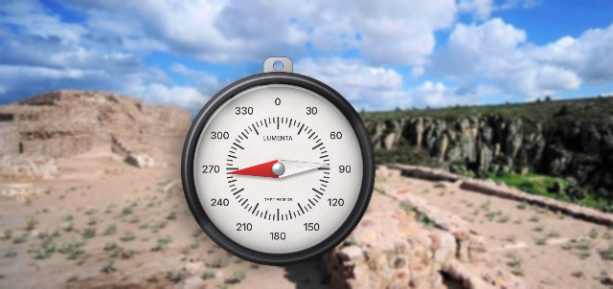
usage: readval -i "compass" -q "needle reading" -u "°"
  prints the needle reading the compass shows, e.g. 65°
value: 265°
